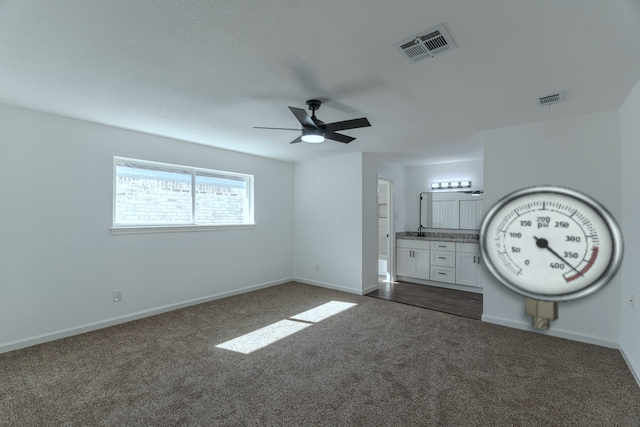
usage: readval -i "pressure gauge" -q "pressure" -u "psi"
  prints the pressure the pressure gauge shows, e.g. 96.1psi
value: 375psi
